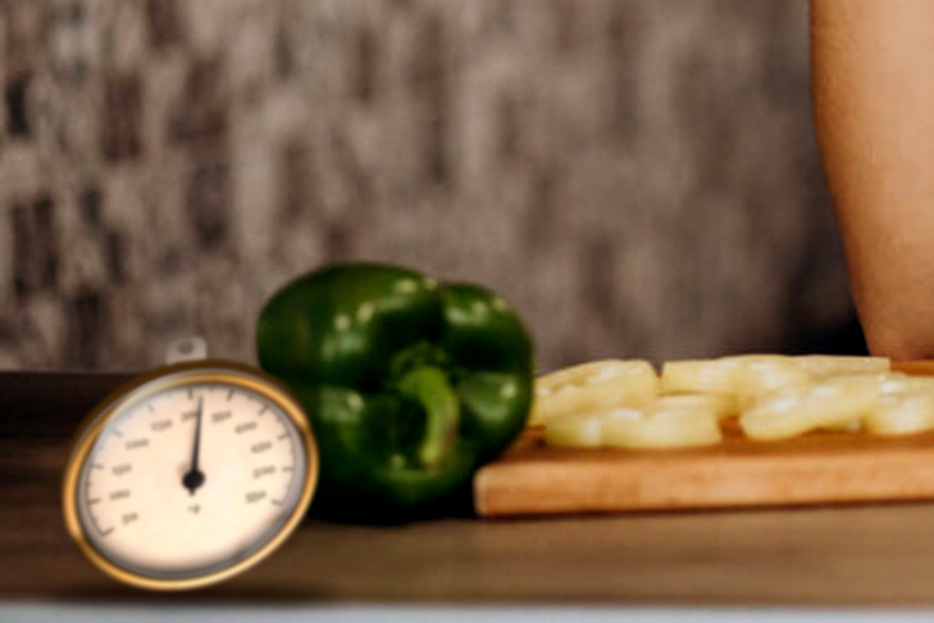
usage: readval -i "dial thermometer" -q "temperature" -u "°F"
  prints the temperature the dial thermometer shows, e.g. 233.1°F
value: 312.5°F
